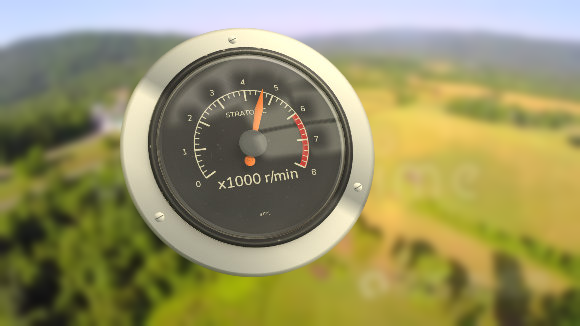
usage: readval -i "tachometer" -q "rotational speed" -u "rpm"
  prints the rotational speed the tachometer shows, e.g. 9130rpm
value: 4600rpm
